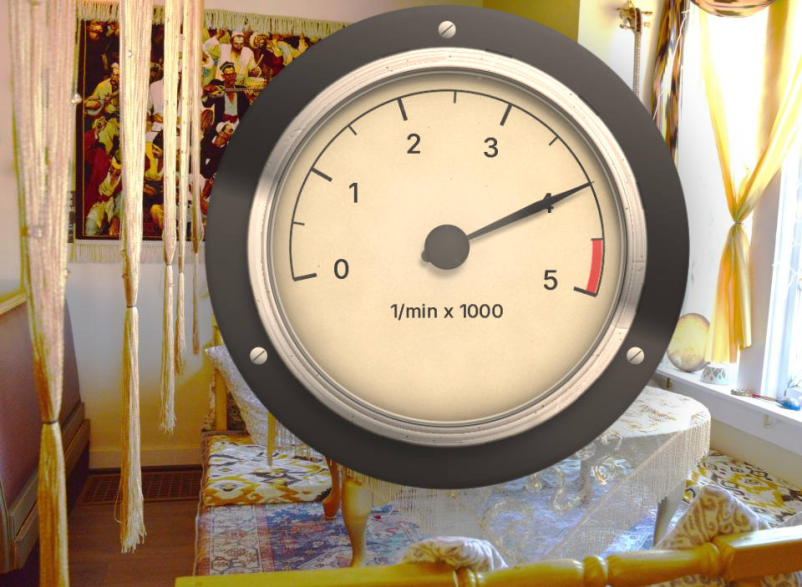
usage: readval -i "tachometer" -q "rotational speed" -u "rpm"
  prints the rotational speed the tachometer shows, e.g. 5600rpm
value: 4000rpm
